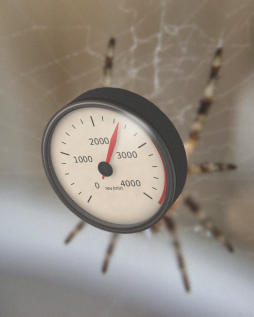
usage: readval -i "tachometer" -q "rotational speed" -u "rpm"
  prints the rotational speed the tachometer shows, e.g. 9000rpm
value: 2500rpm
